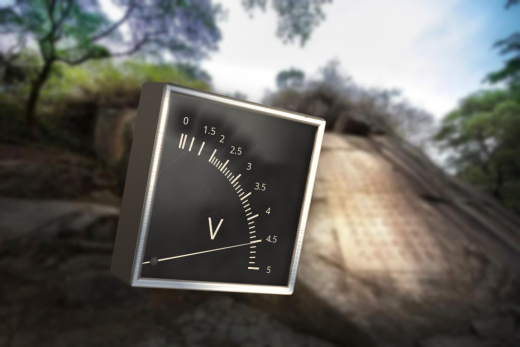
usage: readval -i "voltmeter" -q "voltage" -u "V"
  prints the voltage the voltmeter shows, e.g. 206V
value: 4.5V
